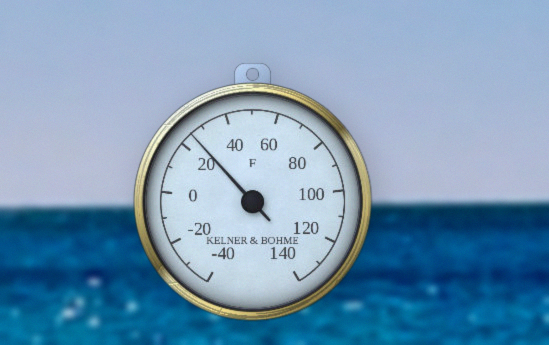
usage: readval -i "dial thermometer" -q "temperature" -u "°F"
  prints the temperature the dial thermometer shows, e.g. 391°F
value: 25°F
